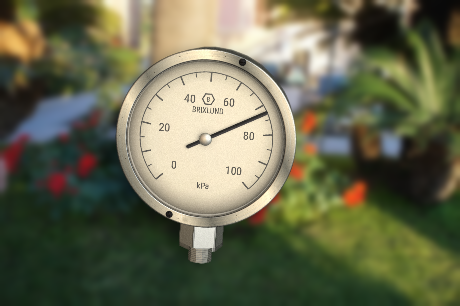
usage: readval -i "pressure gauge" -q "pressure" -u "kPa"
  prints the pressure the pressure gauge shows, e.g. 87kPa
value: 72.5kPa
